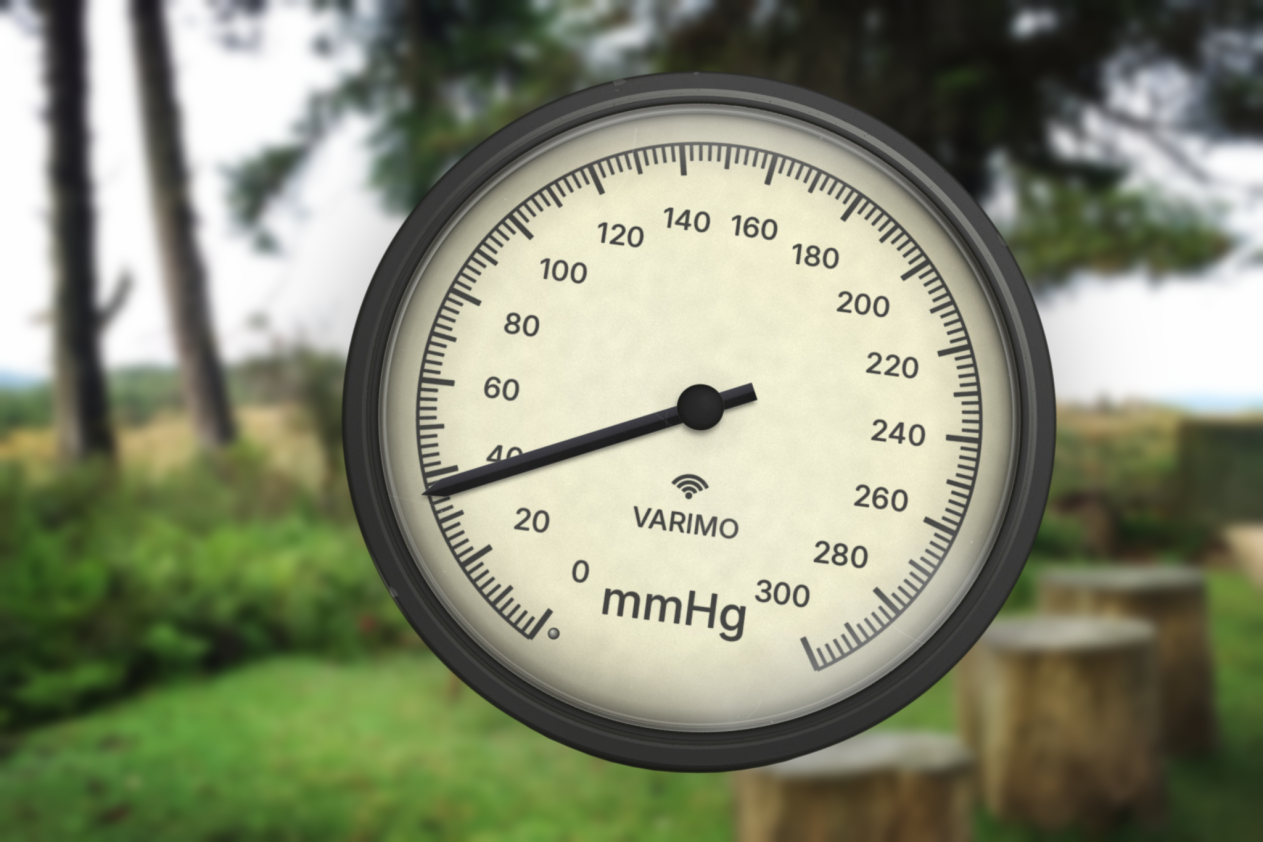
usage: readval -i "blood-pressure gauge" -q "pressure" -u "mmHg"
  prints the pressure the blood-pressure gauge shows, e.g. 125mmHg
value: 36mmHg
